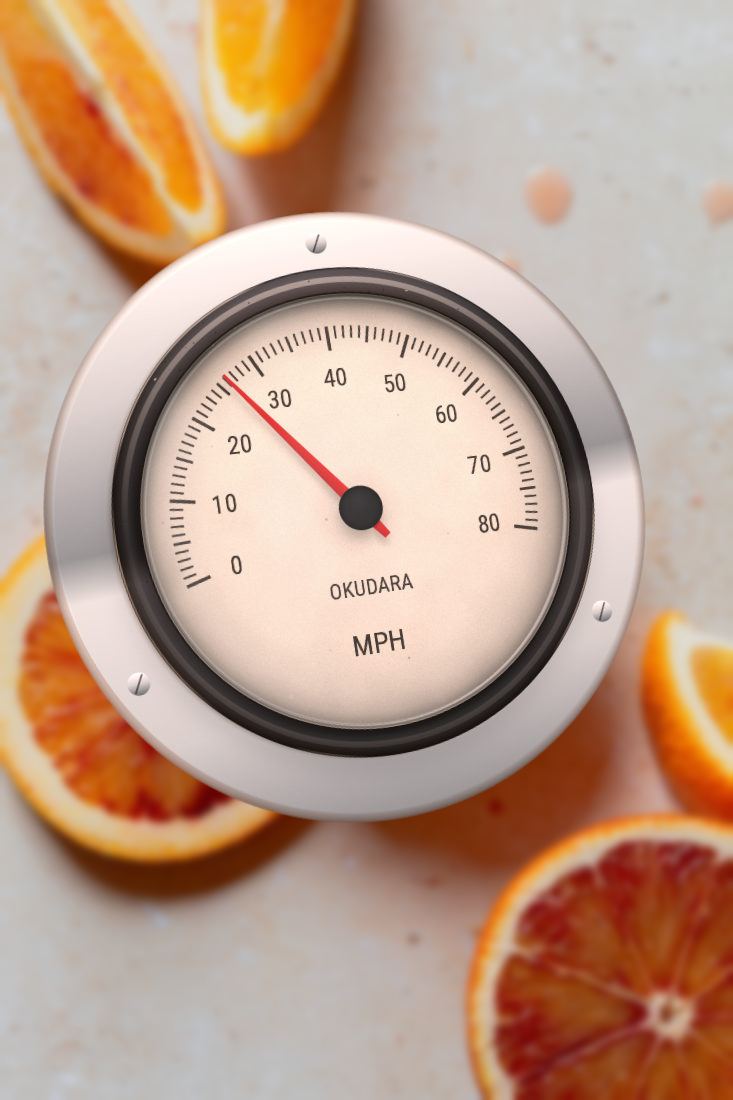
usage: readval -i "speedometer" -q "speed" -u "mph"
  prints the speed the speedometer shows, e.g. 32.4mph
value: 26mph
